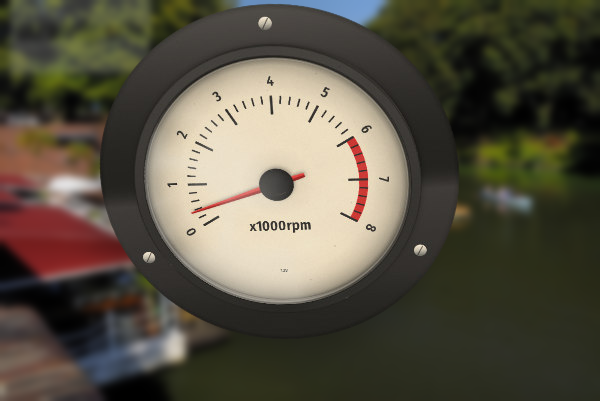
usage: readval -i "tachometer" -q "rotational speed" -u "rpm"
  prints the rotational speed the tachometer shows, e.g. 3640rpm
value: 400rpm
